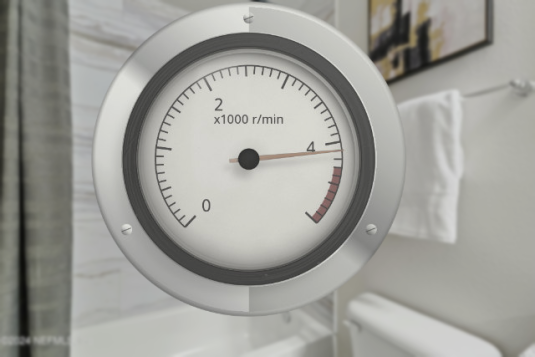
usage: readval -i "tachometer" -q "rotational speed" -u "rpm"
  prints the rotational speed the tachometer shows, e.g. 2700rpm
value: 4100rpm
